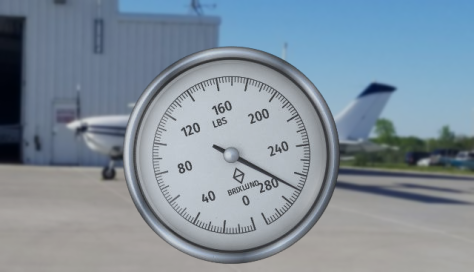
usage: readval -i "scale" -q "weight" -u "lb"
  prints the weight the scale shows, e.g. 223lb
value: 270lb
